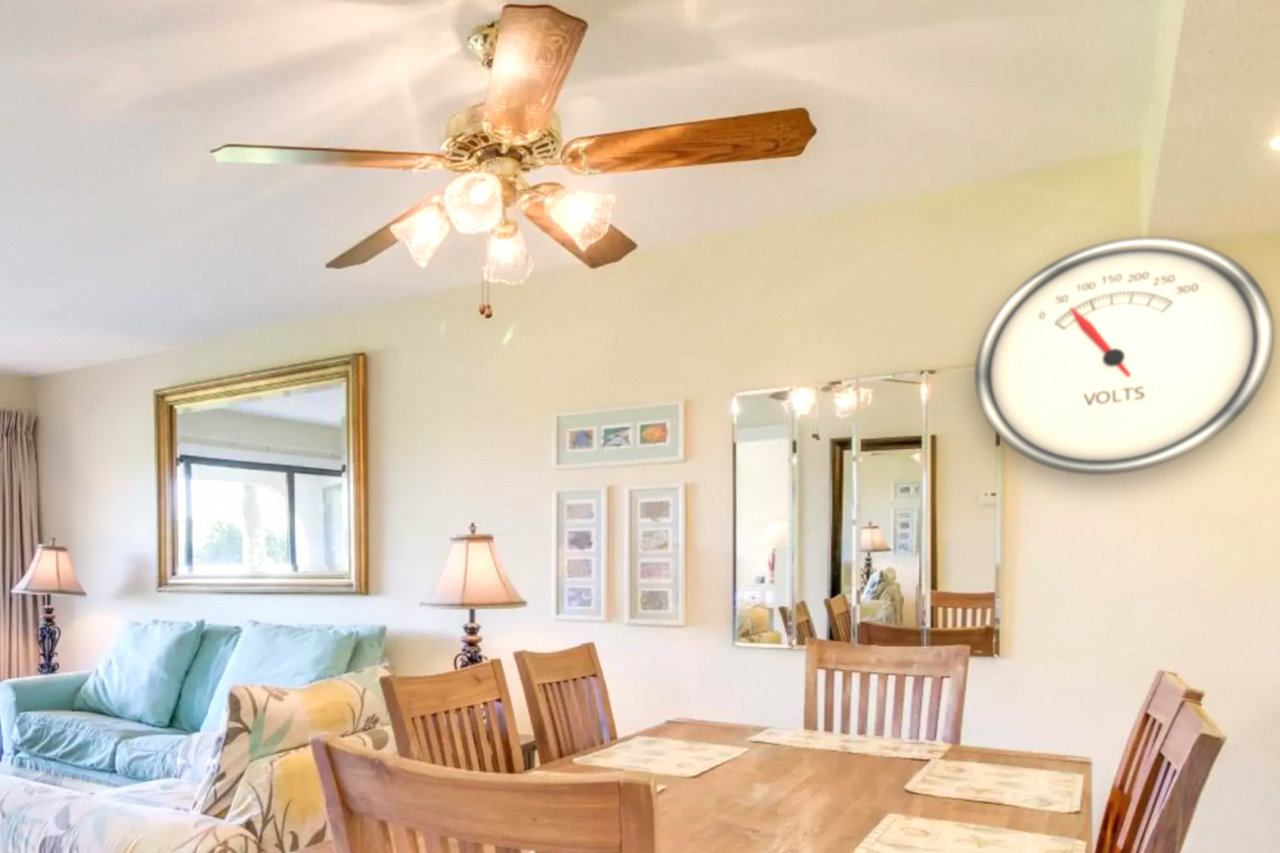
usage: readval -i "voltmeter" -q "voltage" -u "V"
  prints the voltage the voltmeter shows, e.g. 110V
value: 50V
